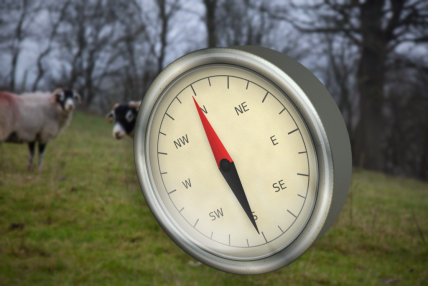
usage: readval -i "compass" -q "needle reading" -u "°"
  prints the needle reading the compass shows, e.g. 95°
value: 0°
